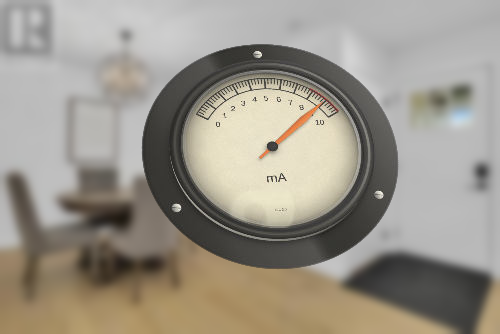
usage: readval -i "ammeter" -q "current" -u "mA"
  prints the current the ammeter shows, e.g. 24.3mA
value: 9mA
